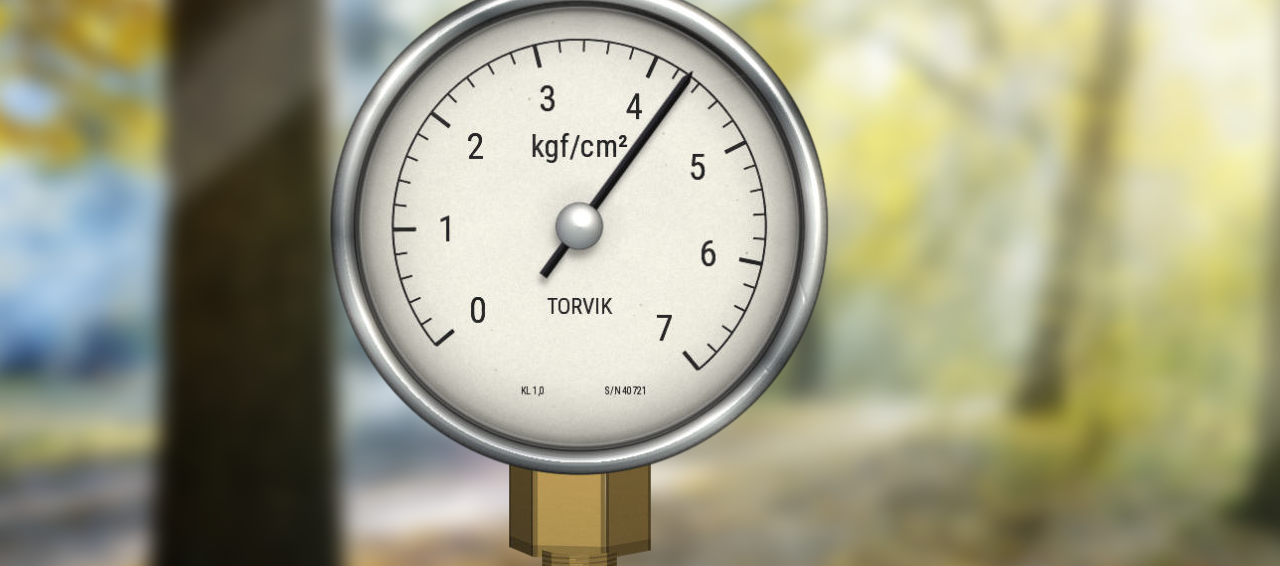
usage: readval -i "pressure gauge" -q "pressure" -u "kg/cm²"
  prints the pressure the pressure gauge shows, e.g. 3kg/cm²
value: 4.3kg/cm²
